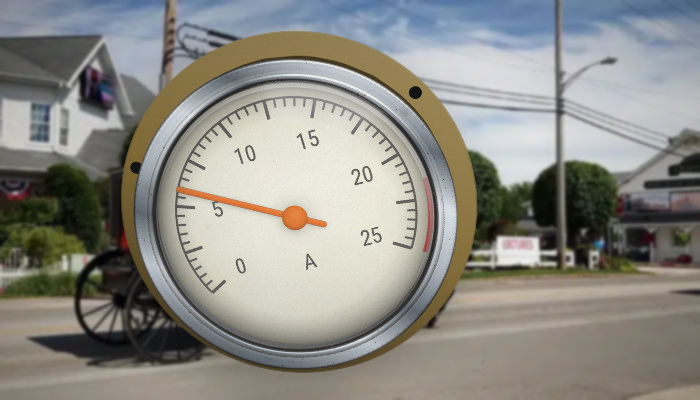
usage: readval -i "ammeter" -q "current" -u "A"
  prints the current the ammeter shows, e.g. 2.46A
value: 6A
